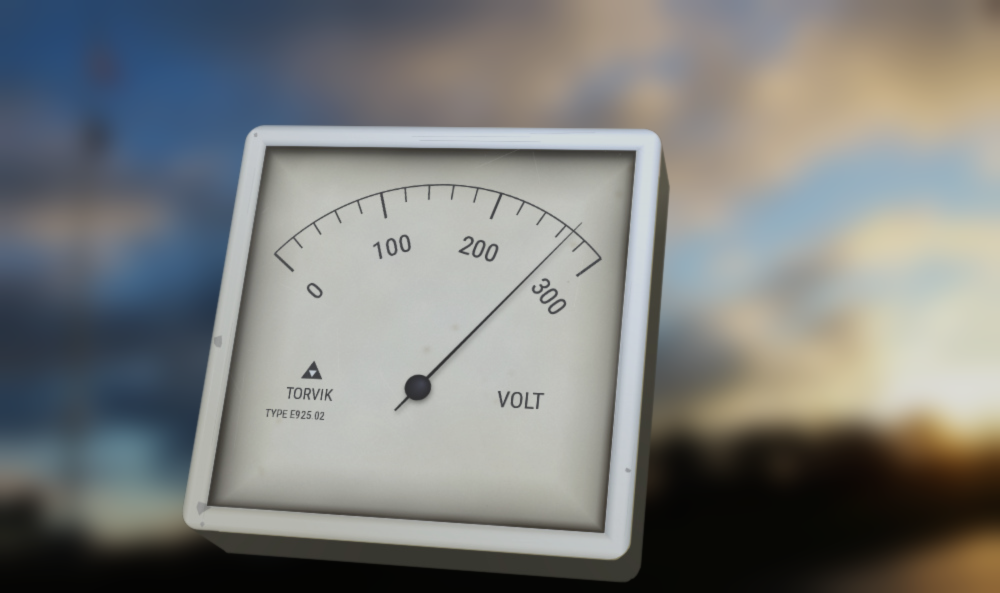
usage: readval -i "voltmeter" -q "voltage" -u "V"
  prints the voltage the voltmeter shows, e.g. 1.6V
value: 270V
